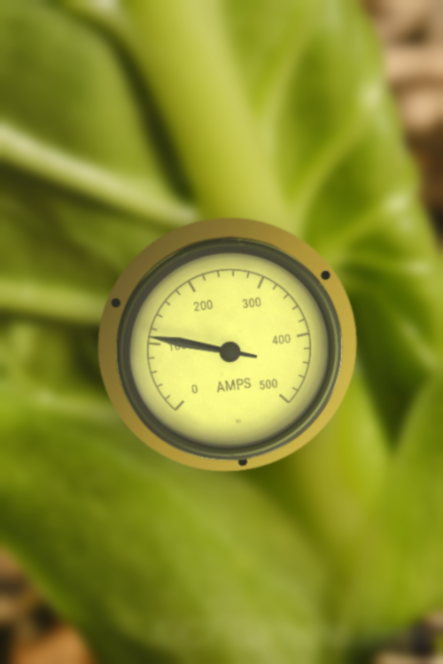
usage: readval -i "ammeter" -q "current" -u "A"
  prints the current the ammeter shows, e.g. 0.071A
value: 110A
